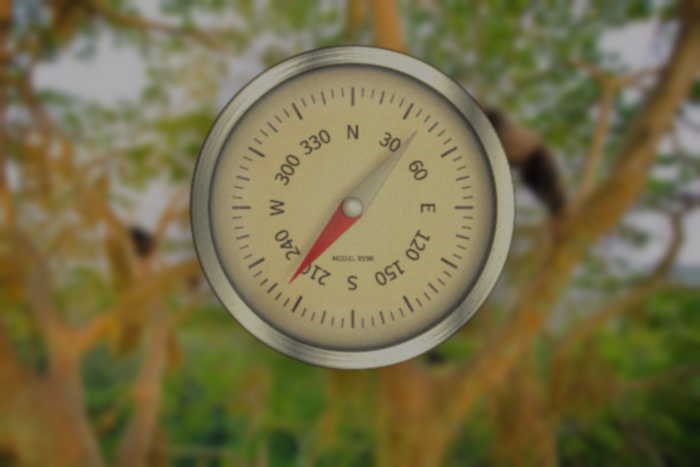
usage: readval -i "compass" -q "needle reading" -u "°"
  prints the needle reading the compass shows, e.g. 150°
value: 220°
